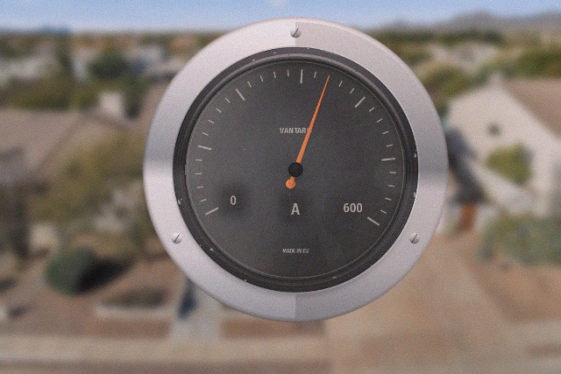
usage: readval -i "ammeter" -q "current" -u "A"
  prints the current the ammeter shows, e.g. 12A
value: 340A
